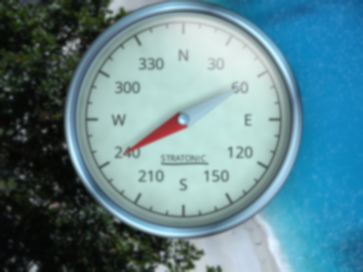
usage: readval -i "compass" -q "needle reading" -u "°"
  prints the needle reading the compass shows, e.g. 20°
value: 240°
